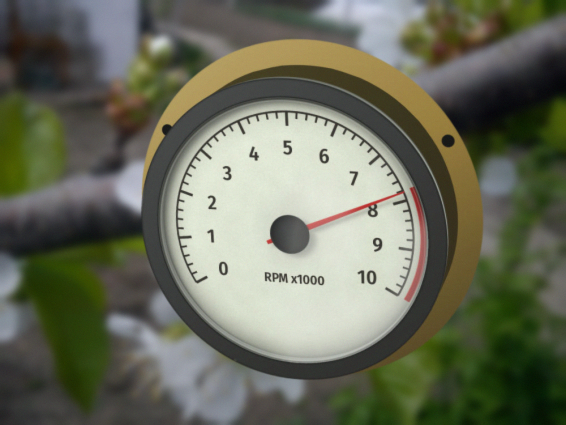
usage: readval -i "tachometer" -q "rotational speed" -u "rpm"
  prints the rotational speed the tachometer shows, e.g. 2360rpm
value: 7800rpm
